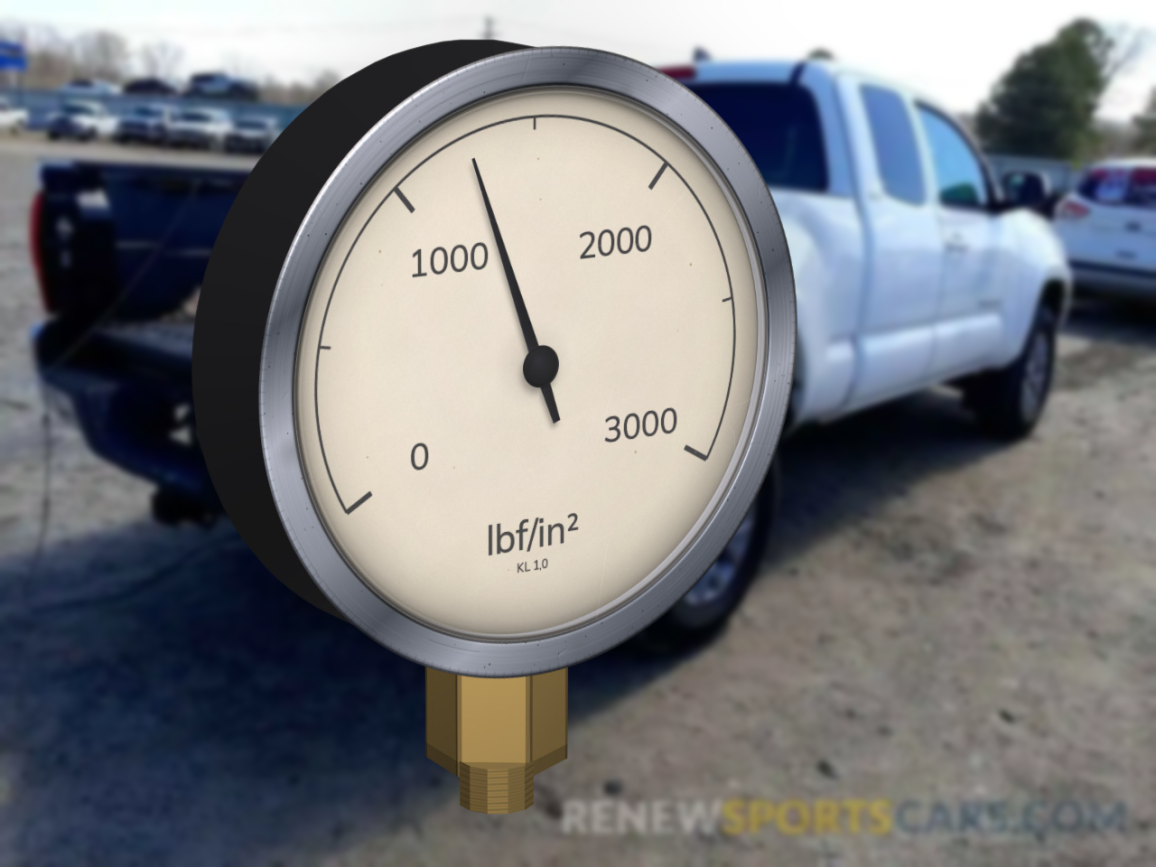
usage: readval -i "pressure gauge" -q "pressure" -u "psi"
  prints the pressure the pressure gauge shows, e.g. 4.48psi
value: 1250psi
